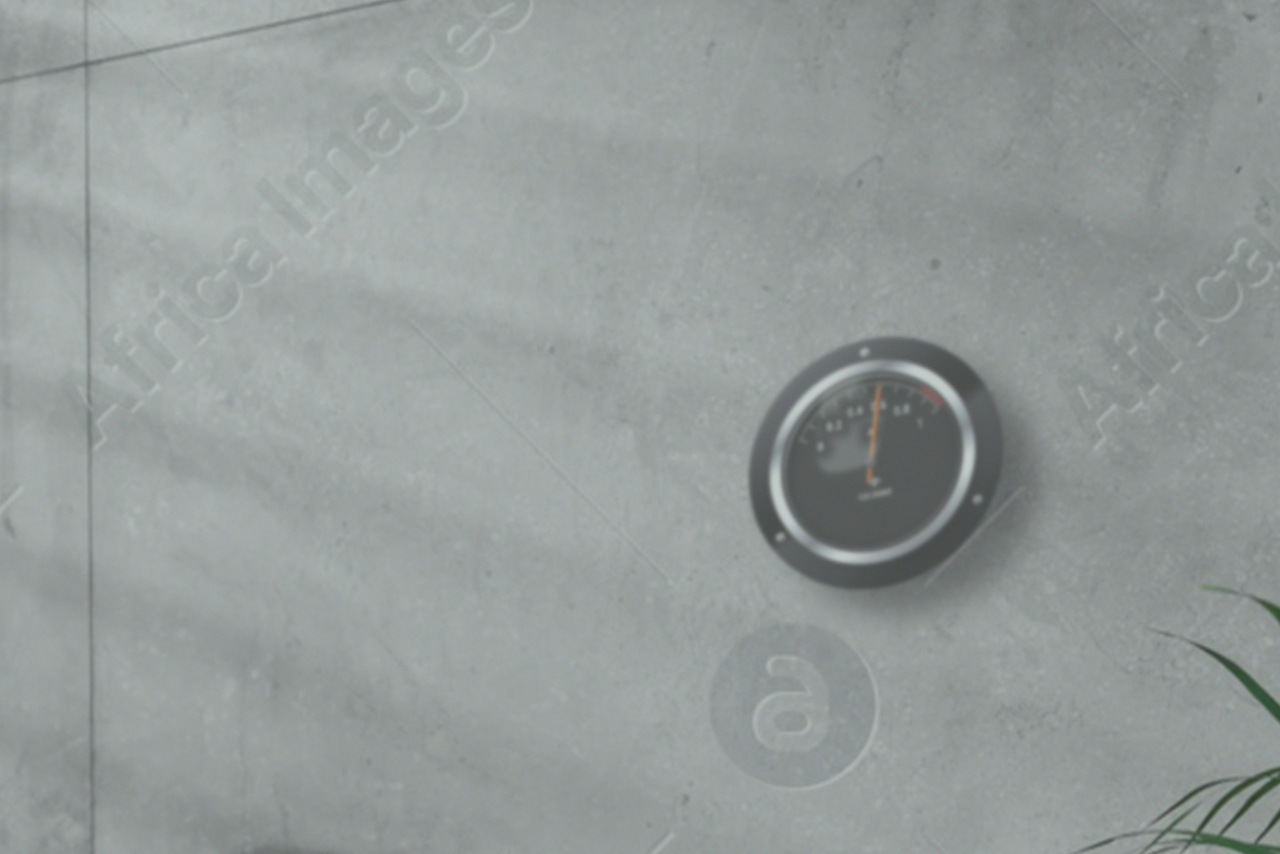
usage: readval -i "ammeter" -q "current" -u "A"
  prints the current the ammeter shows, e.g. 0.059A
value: 0.6A
